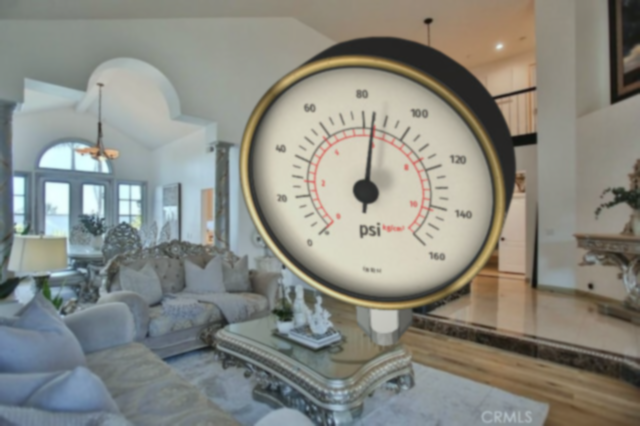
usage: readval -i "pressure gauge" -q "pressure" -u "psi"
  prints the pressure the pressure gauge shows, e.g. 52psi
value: 85psi
